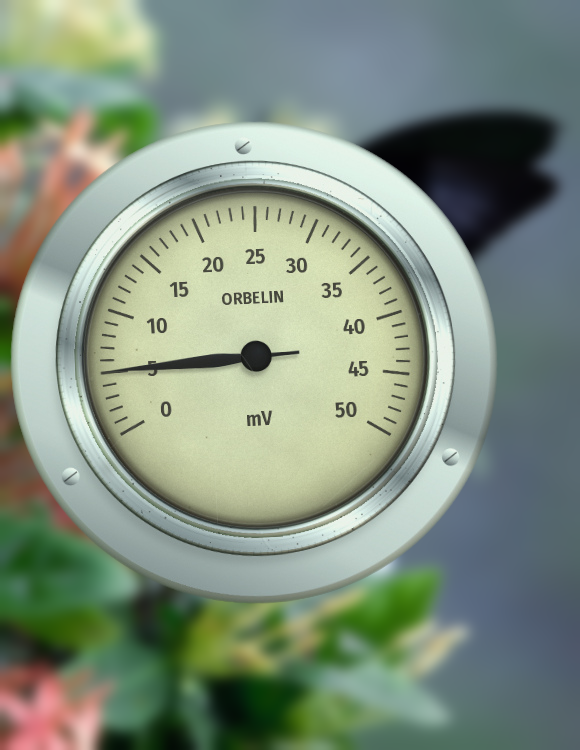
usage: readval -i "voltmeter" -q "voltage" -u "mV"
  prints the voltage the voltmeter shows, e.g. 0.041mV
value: 5mV
